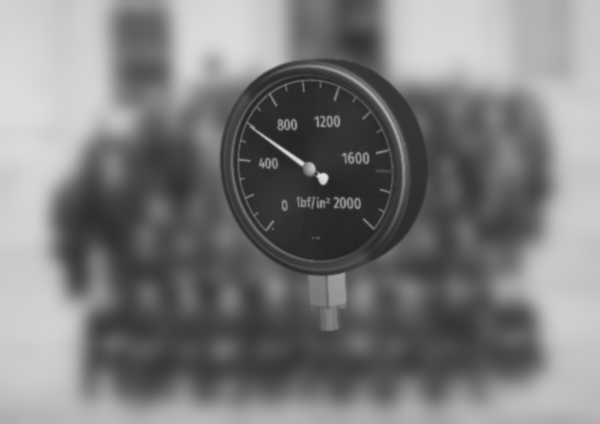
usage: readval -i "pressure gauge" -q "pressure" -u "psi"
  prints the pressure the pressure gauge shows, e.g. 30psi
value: 600psi
